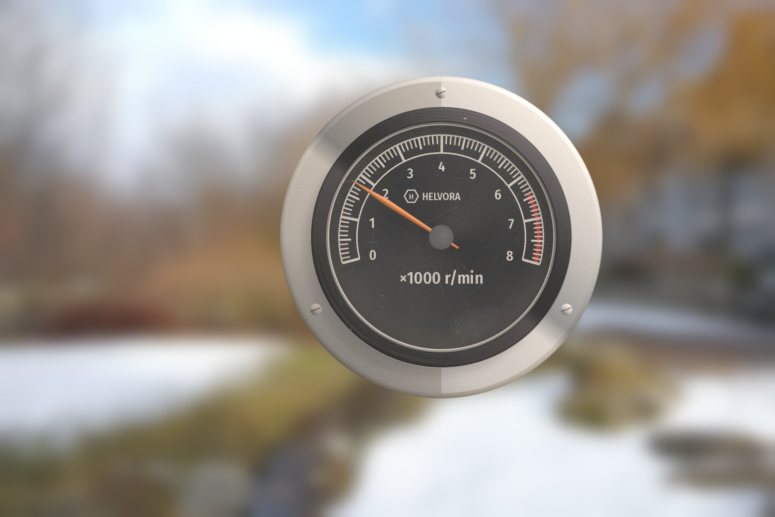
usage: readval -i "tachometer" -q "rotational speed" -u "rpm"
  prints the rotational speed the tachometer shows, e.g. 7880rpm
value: 1800rpm
